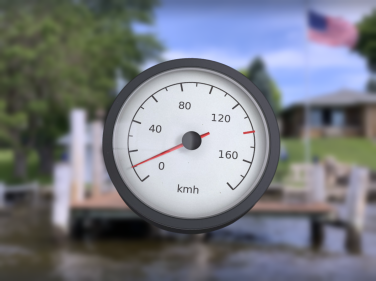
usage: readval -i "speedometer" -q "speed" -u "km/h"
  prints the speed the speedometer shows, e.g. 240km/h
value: 10km/h
